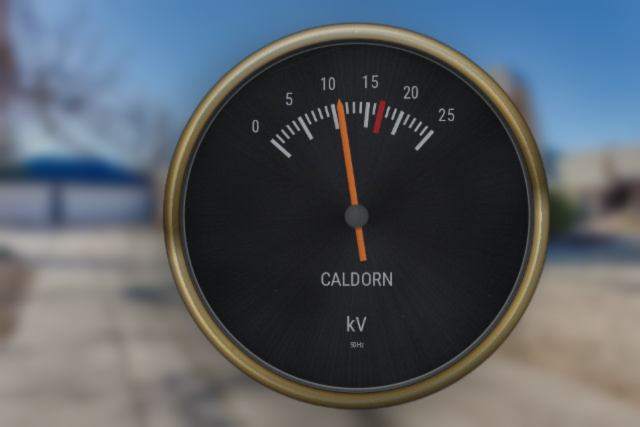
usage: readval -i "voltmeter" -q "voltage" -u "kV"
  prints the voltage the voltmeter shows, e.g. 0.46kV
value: 11kV
